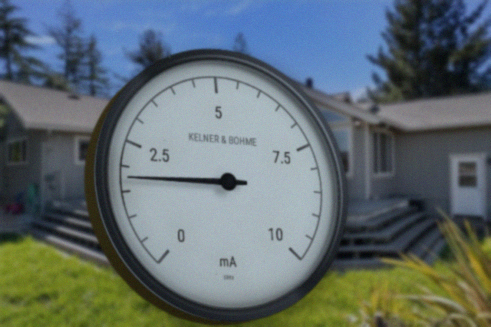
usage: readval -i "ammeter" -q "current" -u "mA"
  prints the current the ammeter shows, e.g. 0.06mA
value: 1.75mA
